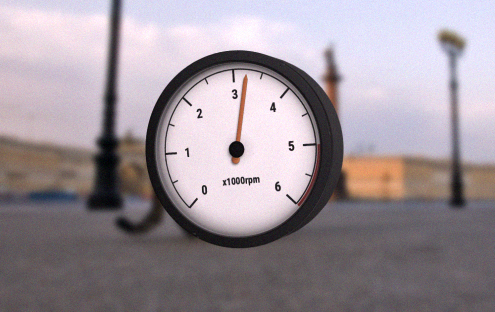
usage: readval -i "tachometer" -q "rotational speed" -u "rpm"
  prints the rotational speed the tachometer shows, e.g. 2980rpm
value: 3250rpm
